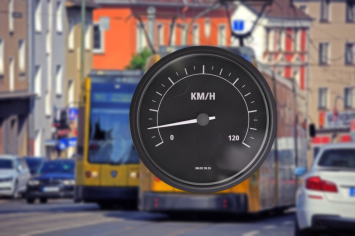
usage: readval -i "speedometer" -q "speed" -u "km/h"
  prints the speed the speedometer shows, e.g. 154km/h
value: 10km/h
